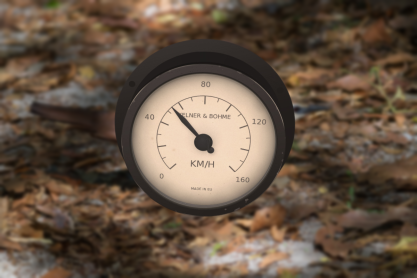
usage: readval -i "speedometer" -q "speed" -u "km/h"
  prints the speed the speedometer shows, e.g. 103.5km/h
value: 55km/h
